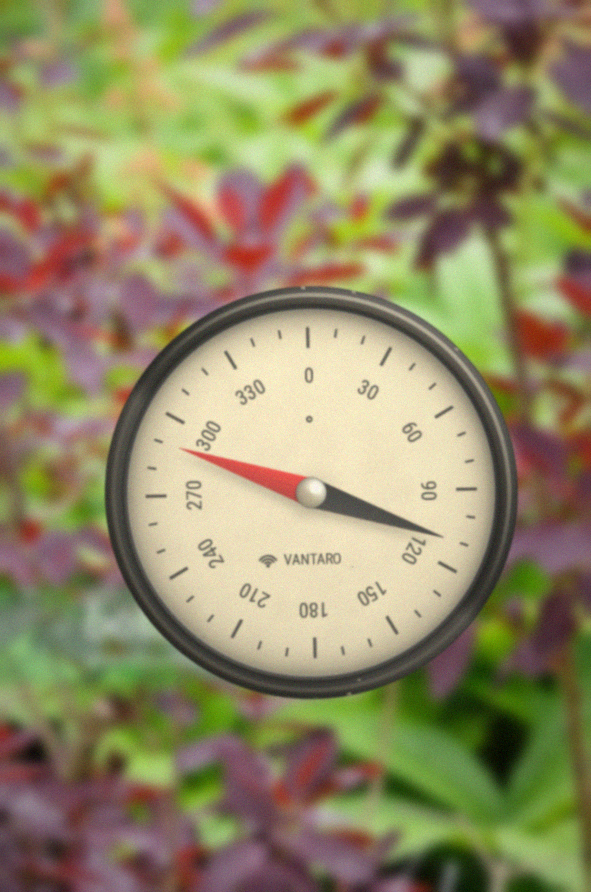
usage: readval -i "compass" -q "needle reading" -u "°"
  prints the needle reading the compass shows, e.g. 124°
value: 290°
